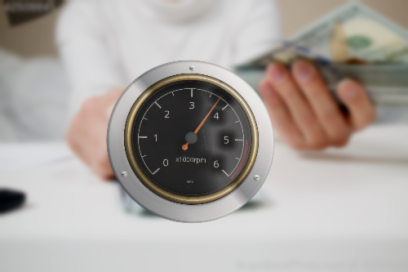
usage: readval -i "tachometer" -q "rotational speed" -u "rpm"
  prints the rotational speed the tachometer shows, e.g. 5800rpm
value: 3750rpm
